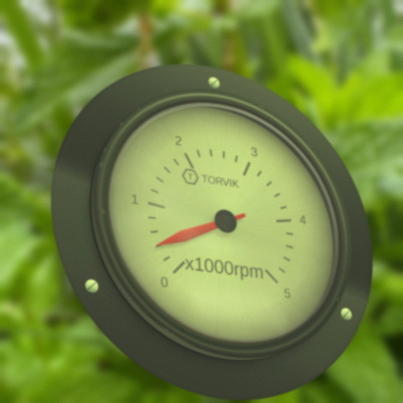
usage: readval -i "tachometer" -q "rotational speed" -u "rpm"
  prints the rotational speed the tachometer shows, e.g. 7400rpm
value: 400rpm
